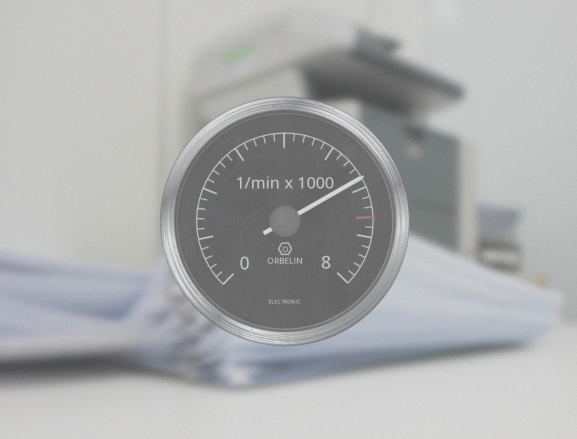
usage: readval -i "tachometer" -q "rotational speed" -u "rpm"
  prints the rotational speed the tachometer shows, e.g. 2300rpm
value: 5800rpm
